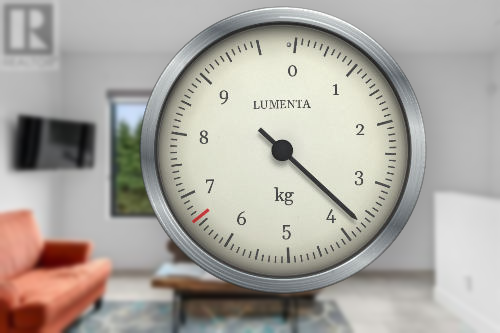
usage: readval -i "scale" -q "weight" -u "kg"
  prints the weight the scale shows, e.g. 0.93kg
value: 3.7kg
